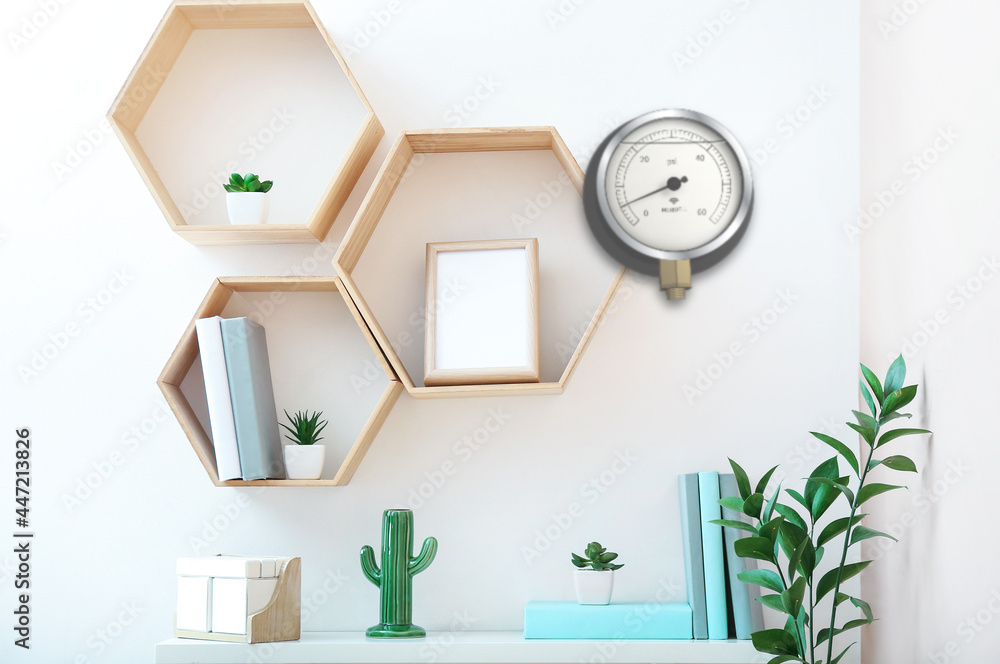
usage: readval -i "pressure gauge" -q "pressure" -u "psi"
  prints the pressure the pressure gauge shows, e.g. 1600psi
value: 5psi
